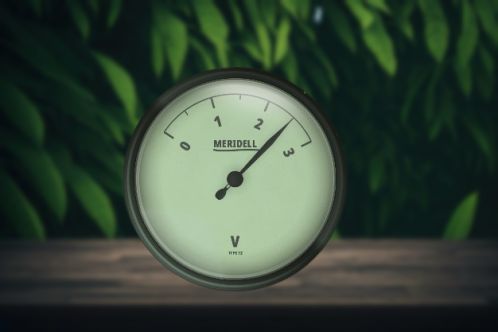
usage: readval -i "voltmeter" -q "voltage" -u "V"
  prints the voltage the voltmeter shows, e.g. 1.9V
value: 2.5V
